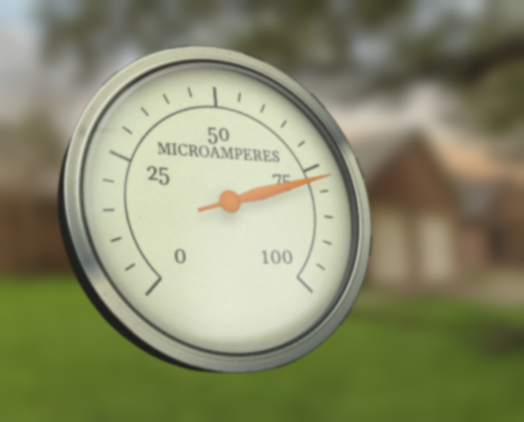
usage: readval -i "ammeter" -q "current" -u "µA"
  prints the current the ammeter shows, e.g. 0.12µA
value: 77.5µA
